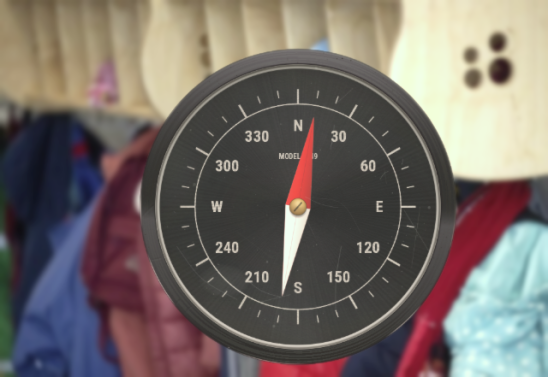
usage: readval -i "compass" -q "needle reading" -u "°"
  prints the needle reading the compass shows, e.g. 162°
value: 10°
